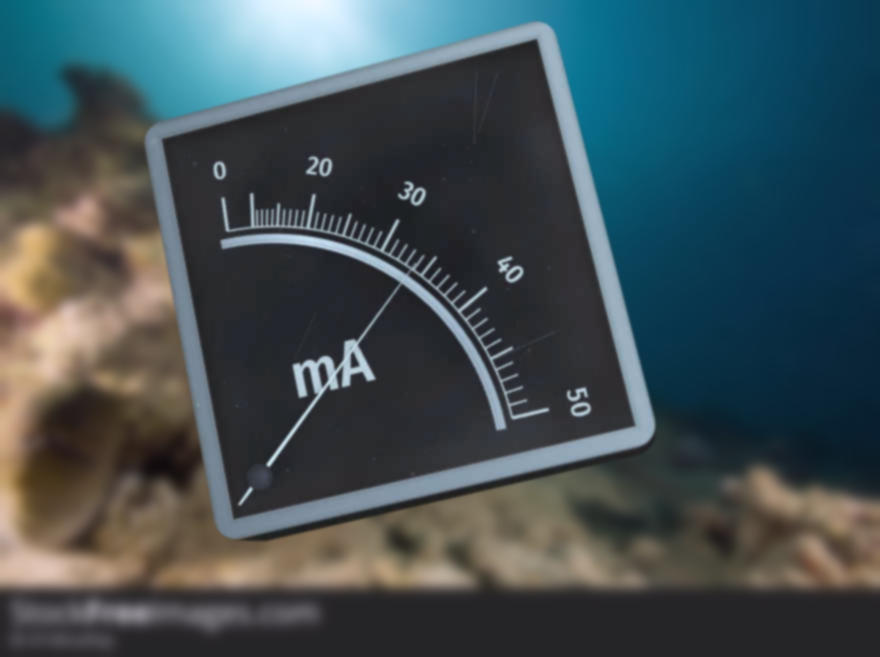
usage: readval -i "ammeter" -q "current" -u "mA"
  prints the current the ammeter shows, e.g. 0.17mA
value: 34mA
